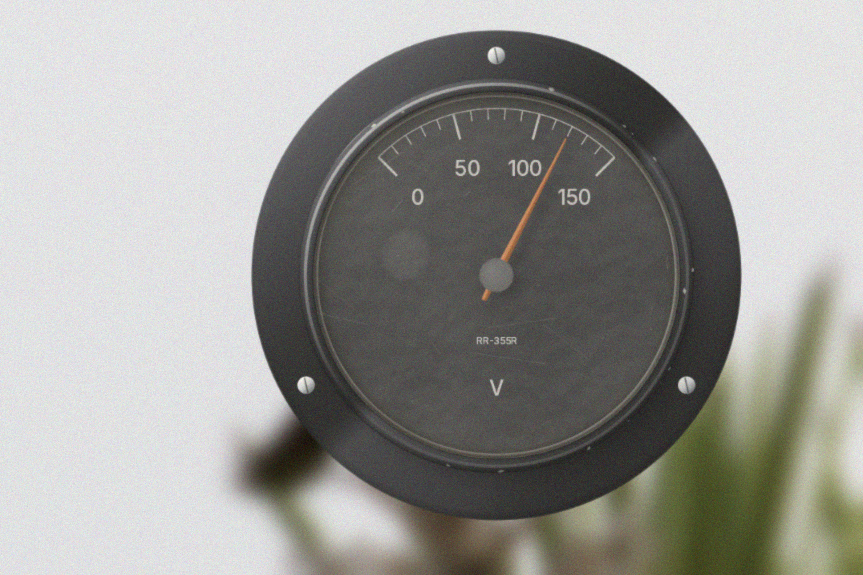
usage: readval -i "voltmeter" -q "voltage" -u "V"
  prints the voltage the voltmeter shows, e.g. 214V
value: 120V
